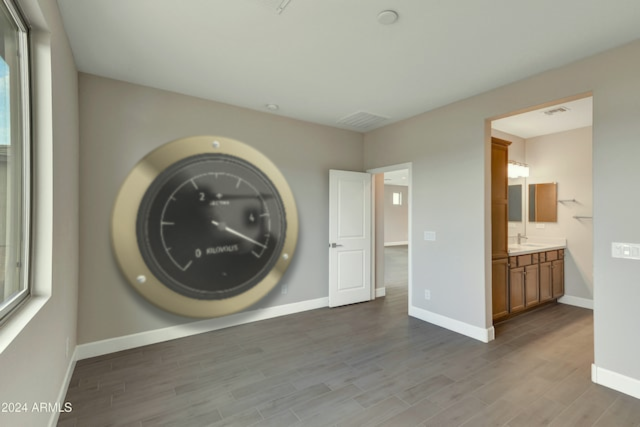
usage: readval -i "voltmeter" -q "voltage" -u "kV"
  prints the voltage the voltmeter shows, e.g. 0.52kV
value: 4.75kV
